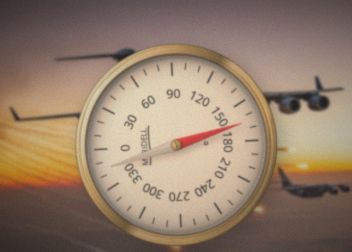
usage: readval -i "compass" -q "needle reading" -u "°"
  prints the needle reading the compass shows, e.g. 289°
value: 165°
